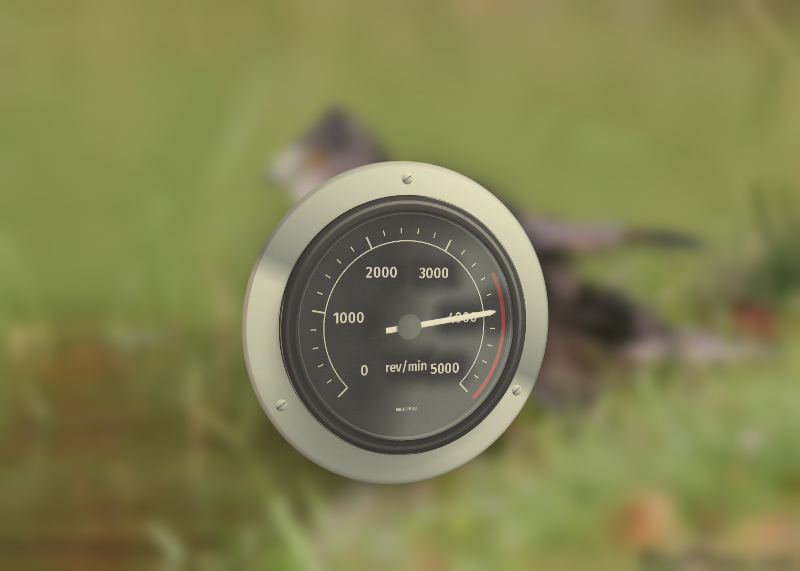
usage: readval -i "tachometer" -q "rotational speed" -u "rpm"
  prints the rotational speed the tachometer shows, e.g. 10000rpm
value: 4000rpm
